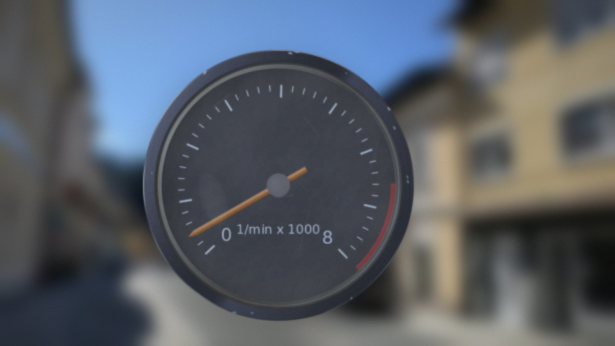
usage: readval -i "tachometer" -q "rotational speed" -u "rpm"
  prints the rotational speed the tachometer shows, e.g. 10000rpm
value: 400rpm
